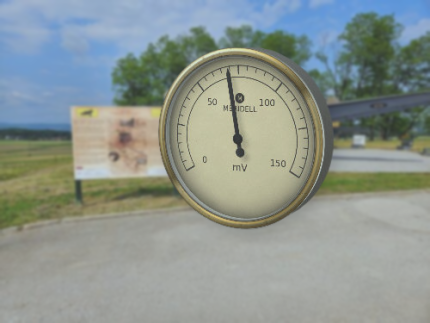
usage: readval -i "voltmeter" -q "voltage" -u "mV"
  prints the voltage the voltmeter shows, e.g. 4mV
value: 70mV
